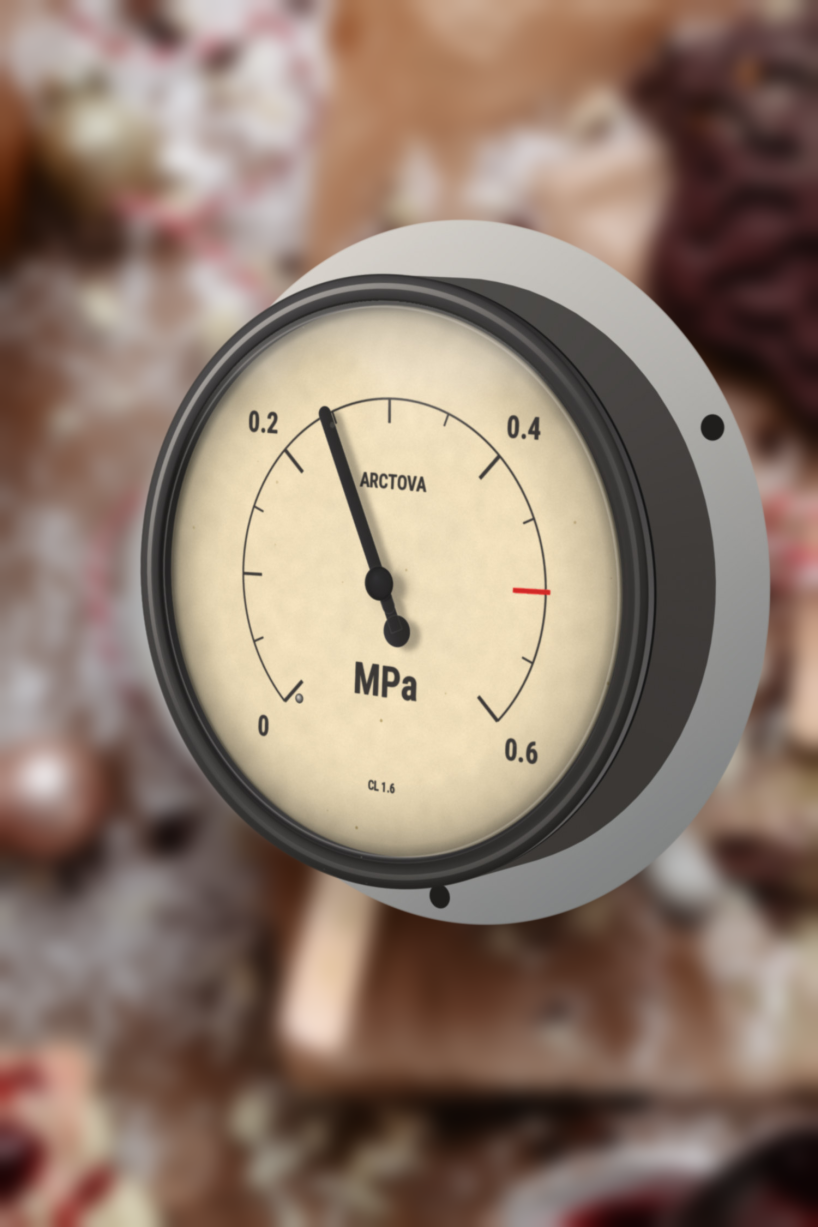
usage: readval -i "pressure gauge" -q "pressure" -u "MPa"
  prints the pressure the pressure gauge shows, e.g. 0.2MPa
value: 0.25MPa
